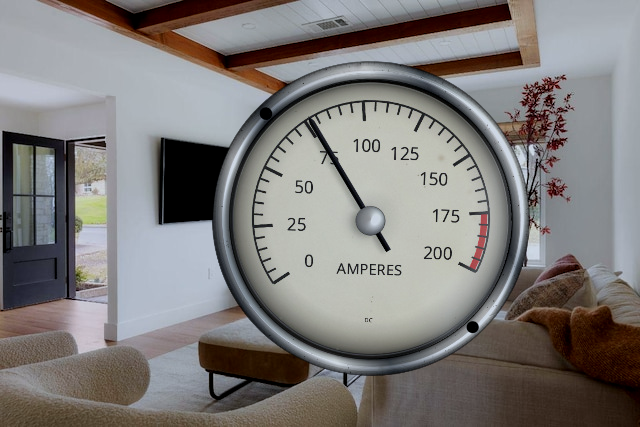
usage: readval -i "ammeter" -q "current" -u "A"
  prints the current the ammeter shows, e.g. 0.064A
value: 77.5A
